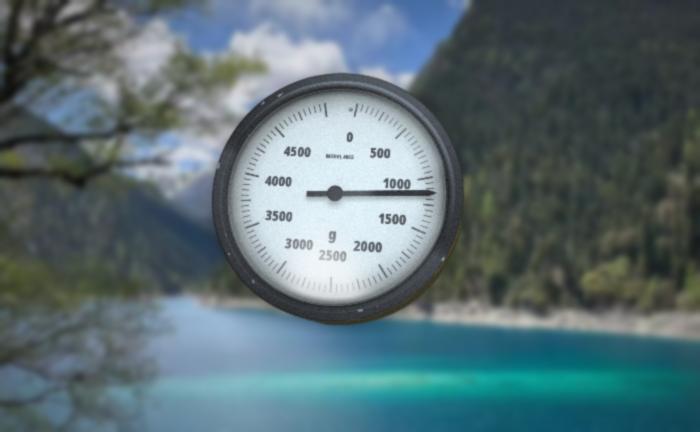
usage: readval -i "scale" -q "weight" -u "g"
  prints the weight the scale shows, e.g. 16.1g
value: 1150g
